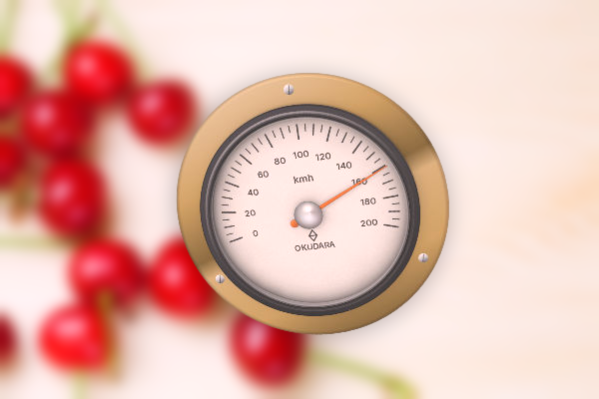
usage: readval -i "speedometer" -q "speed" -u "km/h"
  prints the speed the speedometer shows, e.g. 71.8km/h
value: 160km/h
